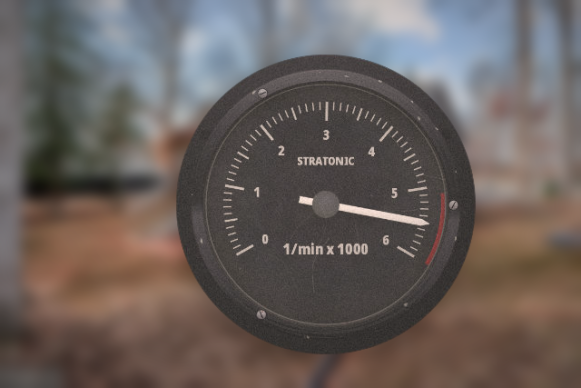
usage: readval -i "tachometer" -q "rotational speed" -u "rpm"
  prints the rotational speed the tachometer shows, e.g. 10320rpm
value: 5500rpm
